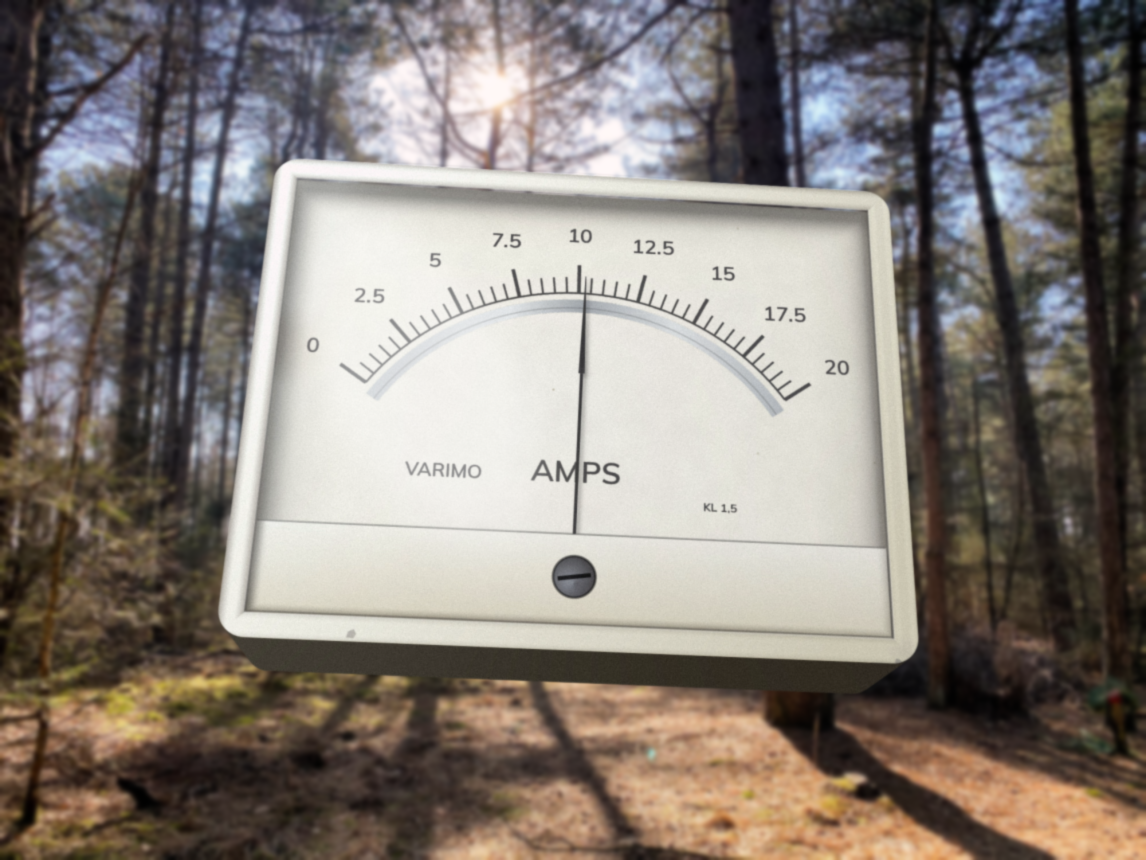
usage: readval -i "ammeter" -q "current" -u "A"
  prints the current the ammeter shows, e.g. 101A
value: 10.25A
